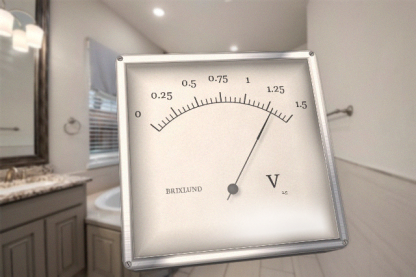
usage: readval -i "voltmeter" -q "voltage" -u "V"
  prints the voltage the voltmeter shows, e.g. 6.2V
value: 1.3V
